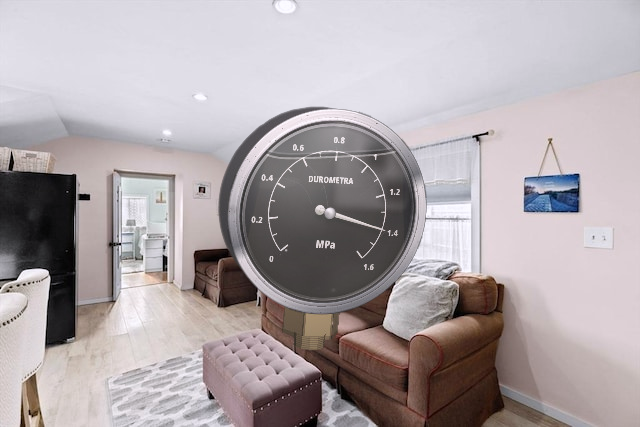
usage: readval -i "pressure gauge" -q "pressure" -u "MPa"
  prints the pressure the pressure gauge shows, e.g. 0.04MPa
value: 1.4MPa
